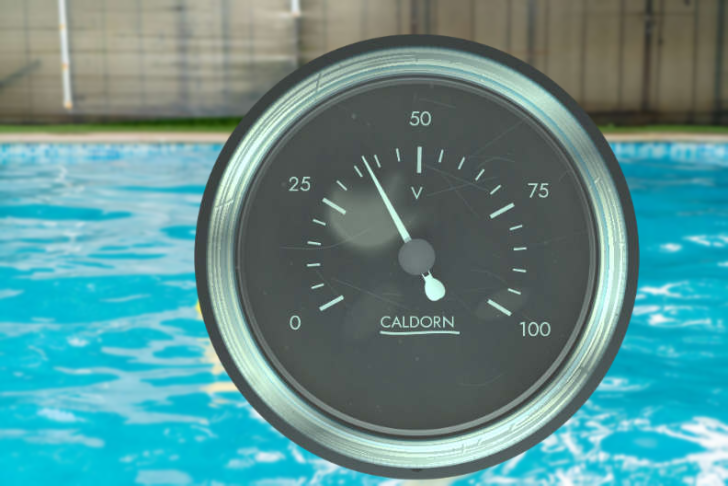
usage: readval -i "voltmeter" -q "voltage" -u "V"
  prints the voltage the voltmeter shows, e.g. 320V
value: 37.5V
